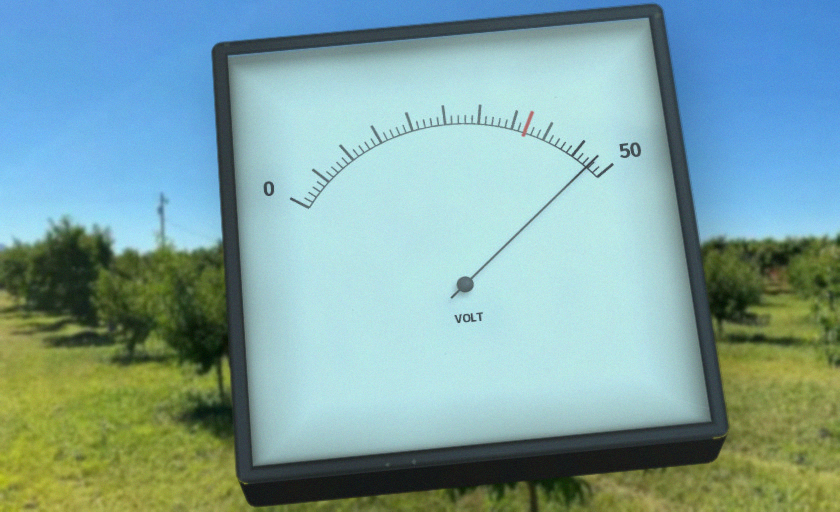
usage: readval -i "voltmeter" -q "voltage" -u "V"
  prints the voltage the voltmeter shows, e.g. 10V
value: 48V
